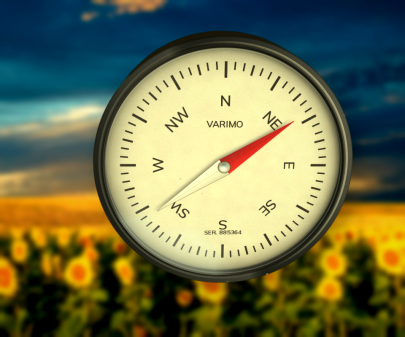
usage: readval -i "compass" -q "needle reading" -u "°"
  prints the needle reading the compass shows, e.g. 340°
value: 55°
